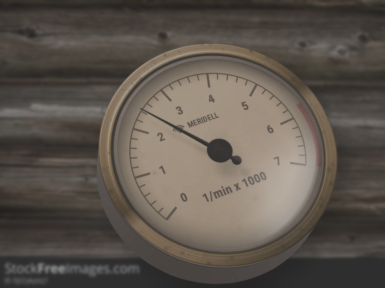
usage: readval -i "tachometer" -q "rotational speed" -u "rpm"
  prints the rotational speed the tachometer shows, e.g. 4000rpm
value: 2400rpm
